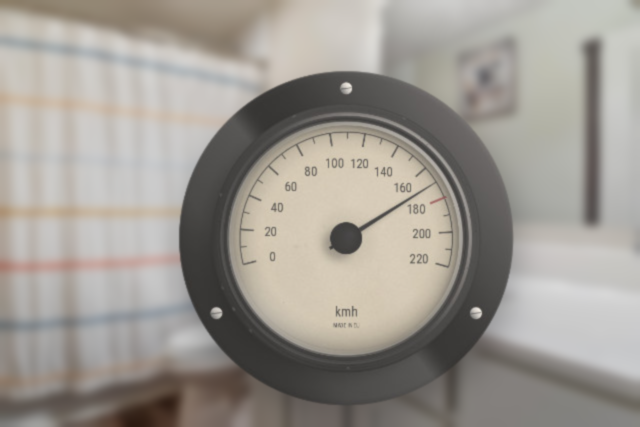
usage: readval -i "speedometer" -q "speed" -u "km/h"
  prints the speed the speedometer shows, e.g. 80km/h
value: 170km/h
